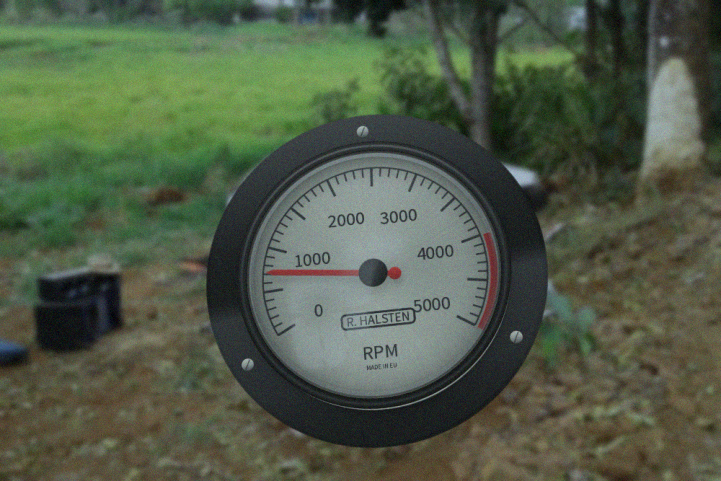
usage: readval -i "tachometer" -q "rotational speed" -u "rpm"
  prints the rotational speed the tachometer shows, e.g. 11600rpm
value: 700rpm
